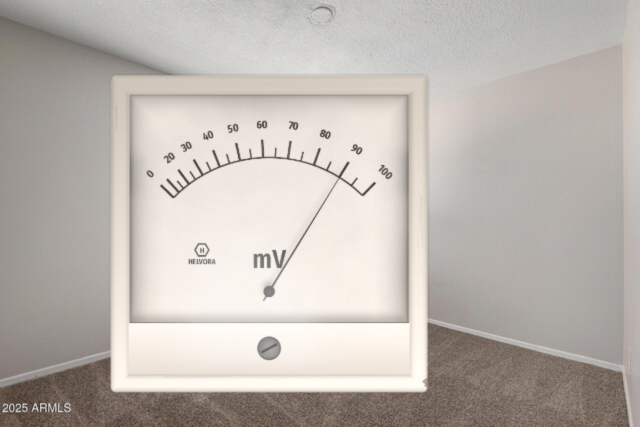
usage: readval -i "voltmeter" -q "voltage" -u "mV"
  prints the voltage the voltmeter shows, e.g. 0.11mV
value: 90mV
